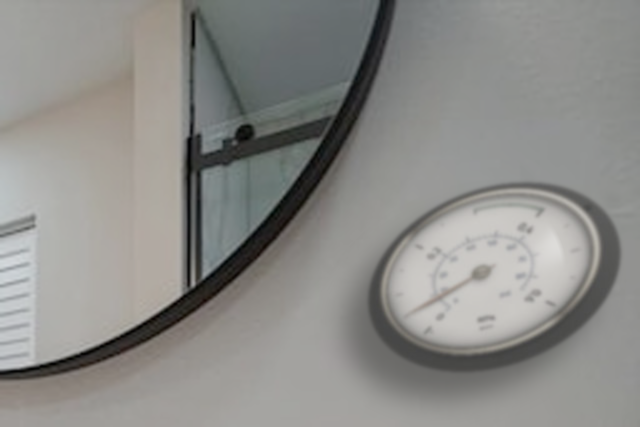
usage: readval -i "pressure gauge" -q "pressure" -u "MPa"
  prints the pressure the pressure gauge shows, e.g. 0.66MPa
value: 0.05MPa
